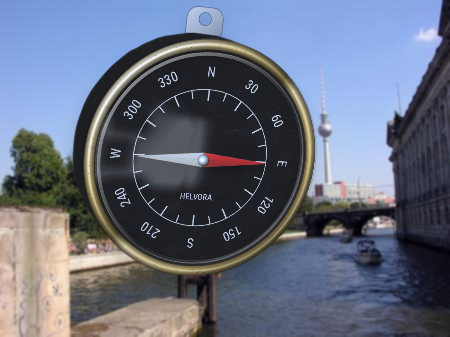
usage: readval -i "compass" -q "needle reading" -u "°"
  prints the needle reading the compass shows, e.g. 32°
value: 90°
